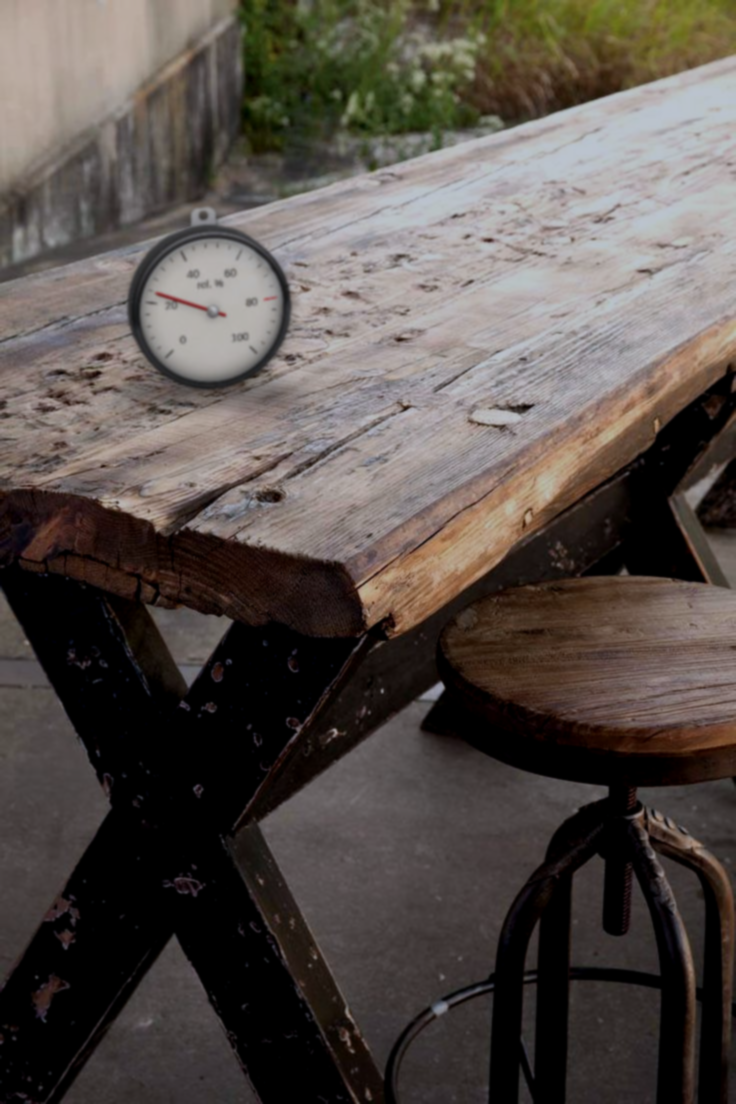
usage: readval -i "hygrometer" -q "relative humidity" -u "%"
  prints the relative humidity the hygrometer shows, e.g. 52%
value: 24%
